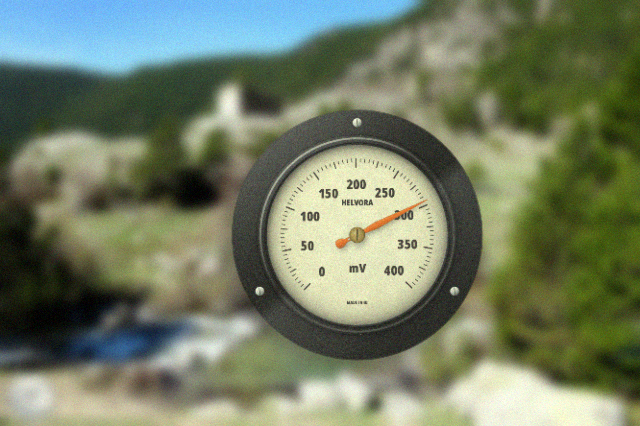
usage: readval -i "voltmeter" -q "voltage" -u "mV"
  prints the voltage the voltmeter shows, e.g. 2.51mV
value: 295mV
